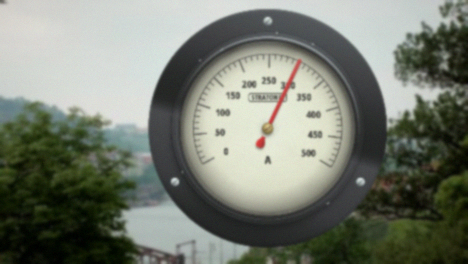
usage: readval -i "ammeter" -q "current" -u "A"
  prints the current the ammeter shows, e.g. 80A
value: 300A
